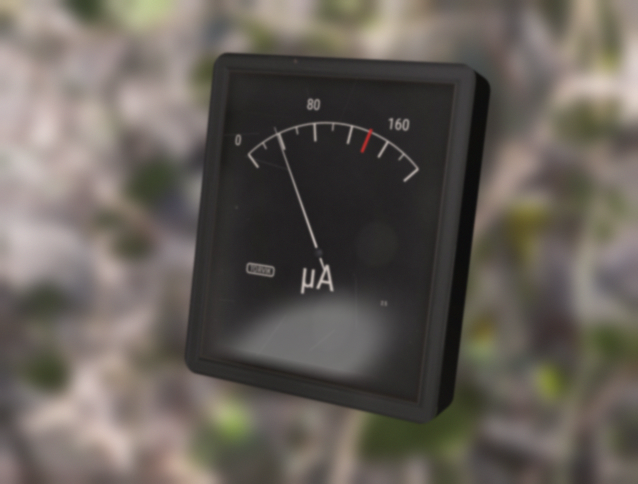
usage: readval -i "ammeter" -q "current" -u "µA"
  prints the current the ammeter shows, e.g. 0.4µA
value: 40µA
